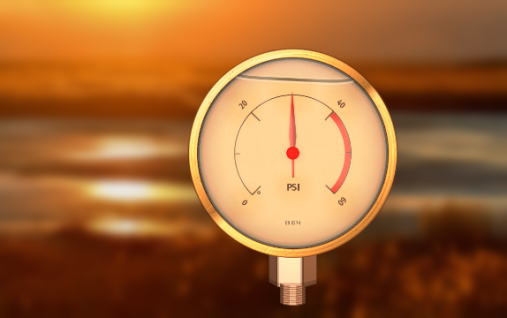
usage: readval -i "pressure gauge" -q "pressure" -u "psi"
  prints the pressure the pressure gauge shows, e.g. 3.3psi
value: 30psi
